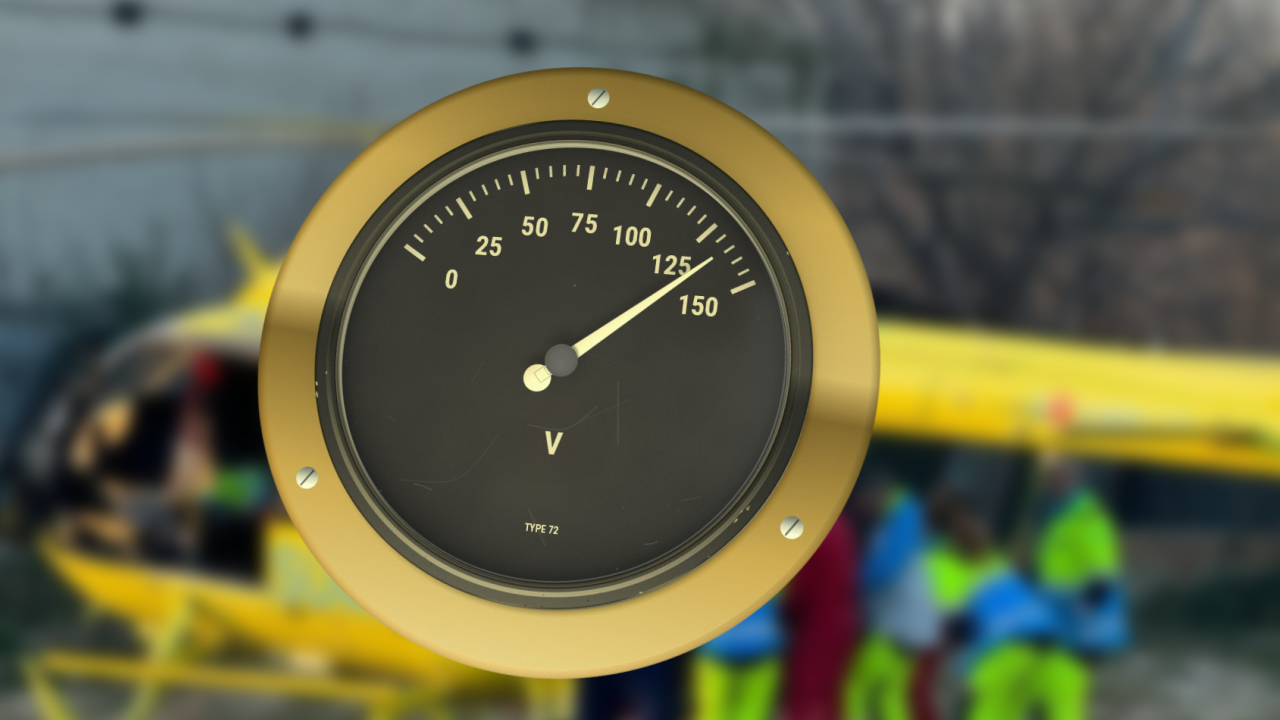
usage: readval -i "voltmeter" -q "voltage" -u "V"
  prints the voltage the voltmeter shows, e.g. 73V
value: 135V
